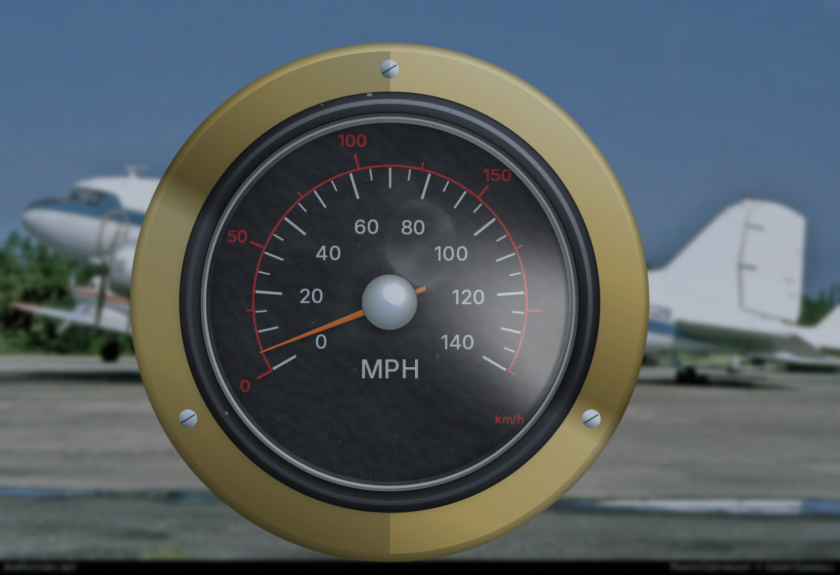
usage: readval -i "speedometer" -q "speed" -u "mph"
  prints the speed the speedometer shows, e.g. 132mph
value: 5mph
